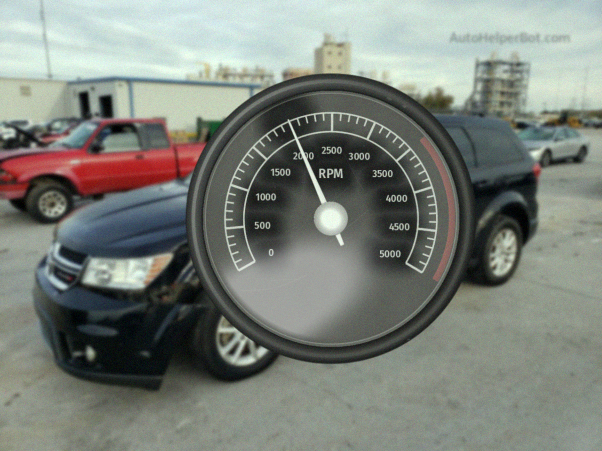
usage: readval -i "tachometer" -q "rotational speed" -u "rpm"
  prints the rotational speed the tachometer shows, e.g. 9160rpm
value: 2000rpm
